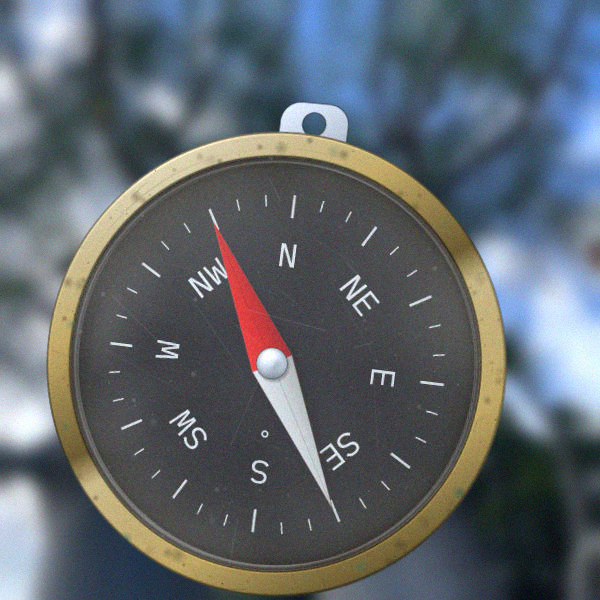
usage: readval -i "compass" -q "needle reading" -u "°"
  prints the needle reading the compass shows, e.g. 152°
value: 330°
